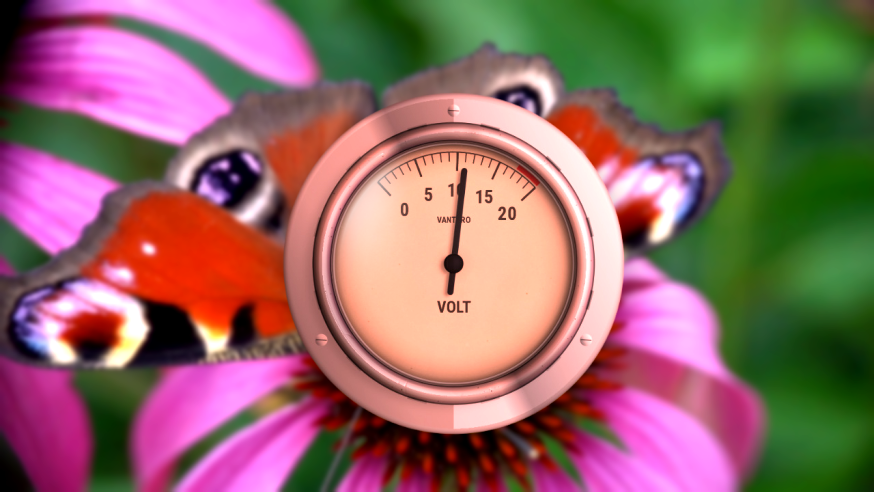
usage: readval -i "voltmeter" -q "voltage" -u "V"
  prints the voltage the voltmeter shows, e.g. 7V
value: 11V
